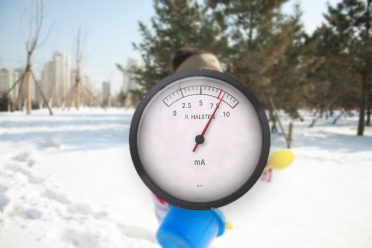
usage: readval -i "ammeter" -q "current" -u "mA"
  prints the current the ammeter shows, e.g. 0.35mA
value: 8mA
